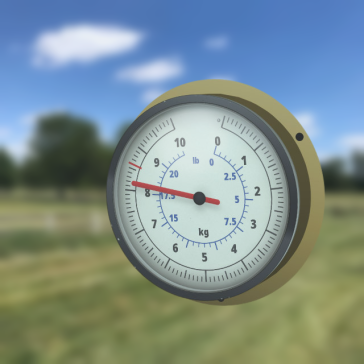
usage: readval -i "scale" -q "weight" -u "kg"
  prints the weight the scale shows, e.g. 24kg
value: 8.2kg
